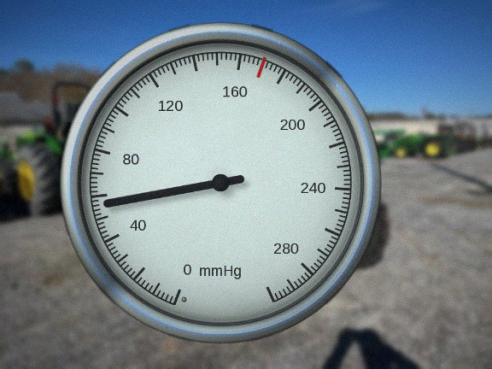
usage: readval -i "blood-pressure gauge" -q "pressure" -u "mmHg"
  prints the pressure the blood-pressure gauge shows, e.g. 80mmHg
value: 56mmHg
